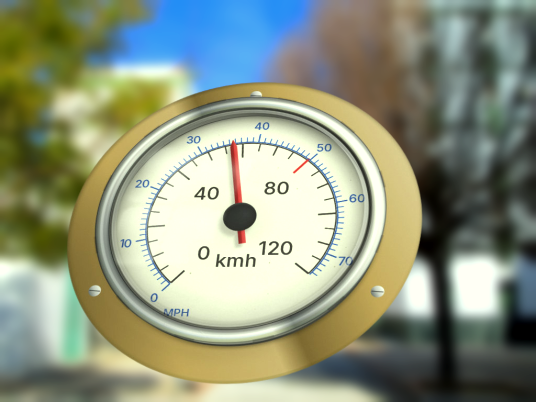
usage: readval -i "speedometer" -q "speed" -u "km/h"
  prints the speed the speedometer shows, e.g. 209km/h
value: 57.5km/h
